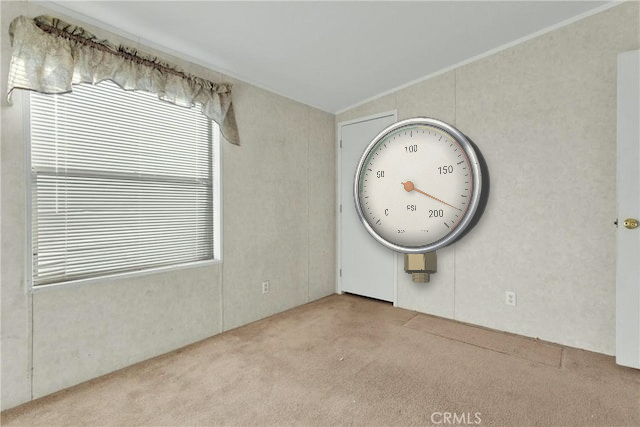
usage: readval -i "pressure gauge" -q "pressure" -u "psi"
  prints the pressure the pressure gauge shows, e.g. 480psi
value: 185psi
